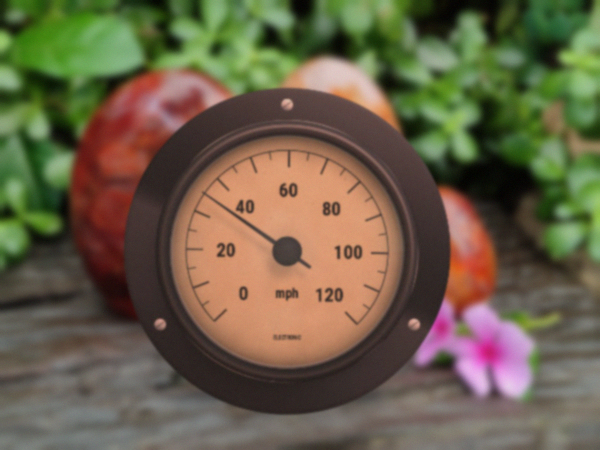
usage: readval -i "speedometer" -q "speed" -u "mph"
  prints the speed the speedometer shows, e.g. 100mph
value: 35mph
